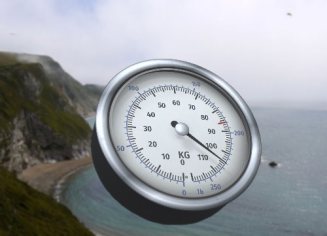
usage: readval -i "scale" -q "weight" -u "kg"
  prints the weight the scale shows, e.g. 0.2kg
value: 105kg
